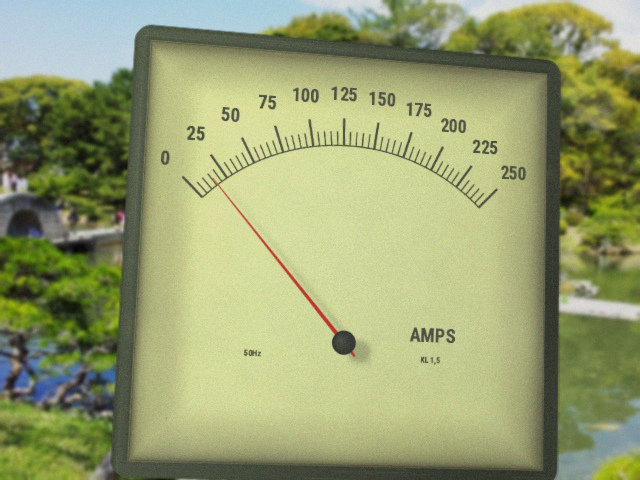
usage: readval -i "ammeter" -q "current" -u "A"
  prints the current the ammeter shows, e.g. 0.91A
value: 15A
